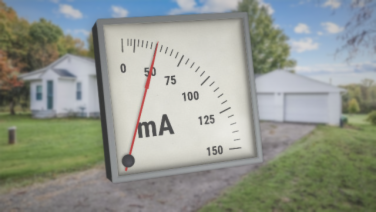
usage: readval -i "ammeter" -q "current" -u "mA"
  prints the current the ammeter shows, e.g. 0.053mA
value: 50mA
